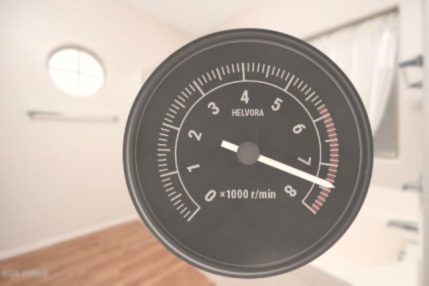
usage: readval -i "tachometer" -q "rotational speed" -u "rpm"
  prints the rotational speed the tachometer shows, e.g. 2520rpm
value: 7400rpm
